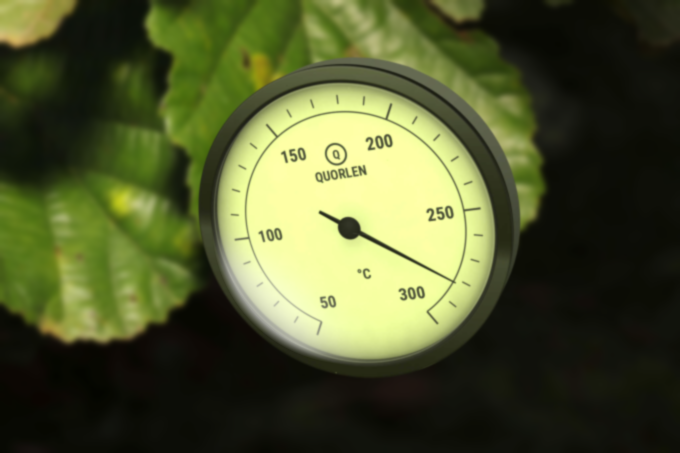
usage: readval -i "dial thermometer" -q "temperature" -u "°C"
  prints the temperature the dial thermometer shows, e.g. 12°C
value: 280°C
